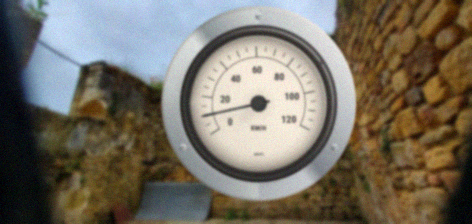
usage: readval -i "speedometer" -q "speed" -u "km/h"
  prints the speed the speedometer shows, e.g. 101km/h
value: 10km/h
